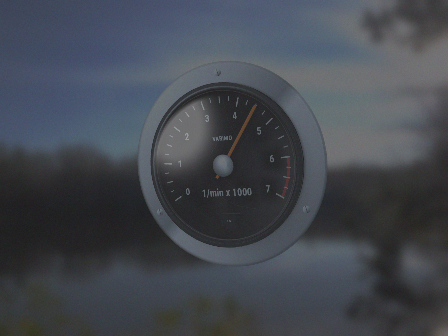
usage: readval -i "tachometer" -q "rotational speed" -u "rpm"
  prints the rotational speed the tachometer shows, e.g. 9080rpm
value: 4500rpm
